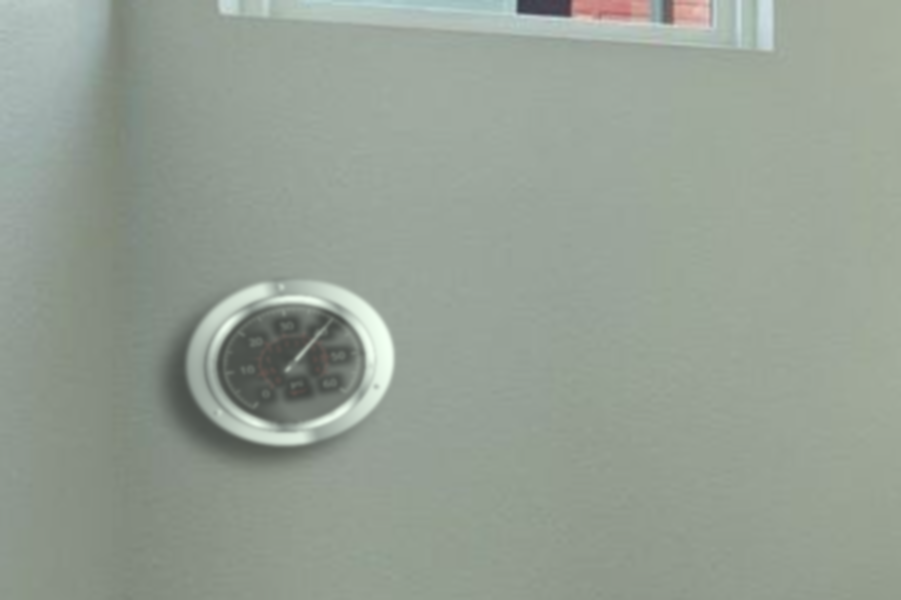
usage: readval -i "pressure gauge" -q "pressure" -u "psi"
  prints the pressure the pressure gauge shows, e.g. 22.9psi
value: 40psi
